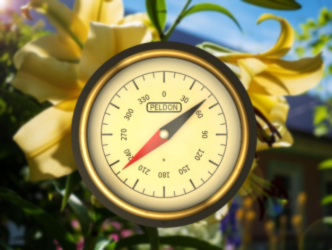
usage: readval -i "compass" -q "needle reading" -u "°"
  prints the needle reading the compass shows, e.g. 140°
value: 230°
